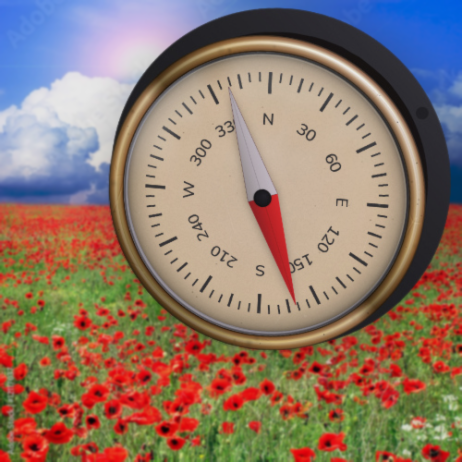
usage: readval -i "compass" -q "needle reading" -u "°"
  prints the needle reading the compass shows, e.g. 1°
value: 160°
